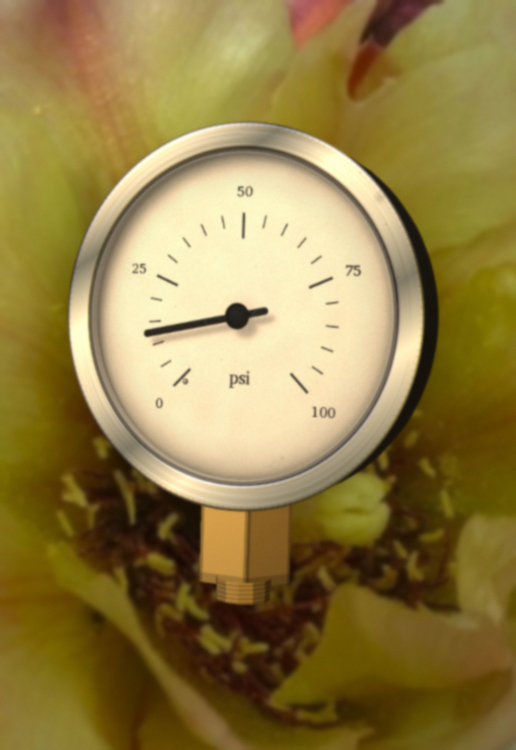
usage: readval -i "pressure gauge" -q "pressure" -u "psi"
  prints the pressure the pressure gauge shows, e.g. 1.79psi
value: 12.5psi
